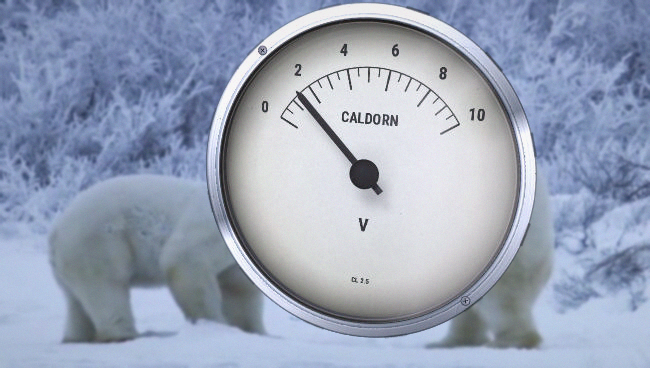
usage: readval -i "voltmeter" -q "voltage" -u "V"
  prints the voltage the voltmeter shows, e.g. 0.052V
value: 1.5V
